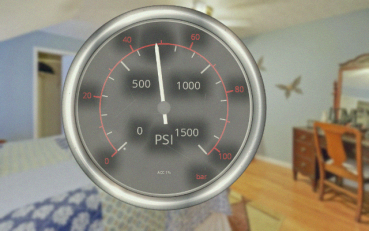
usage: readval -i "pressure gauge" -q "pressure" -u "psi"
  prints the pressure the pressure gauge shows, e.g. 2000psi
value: 700psi
